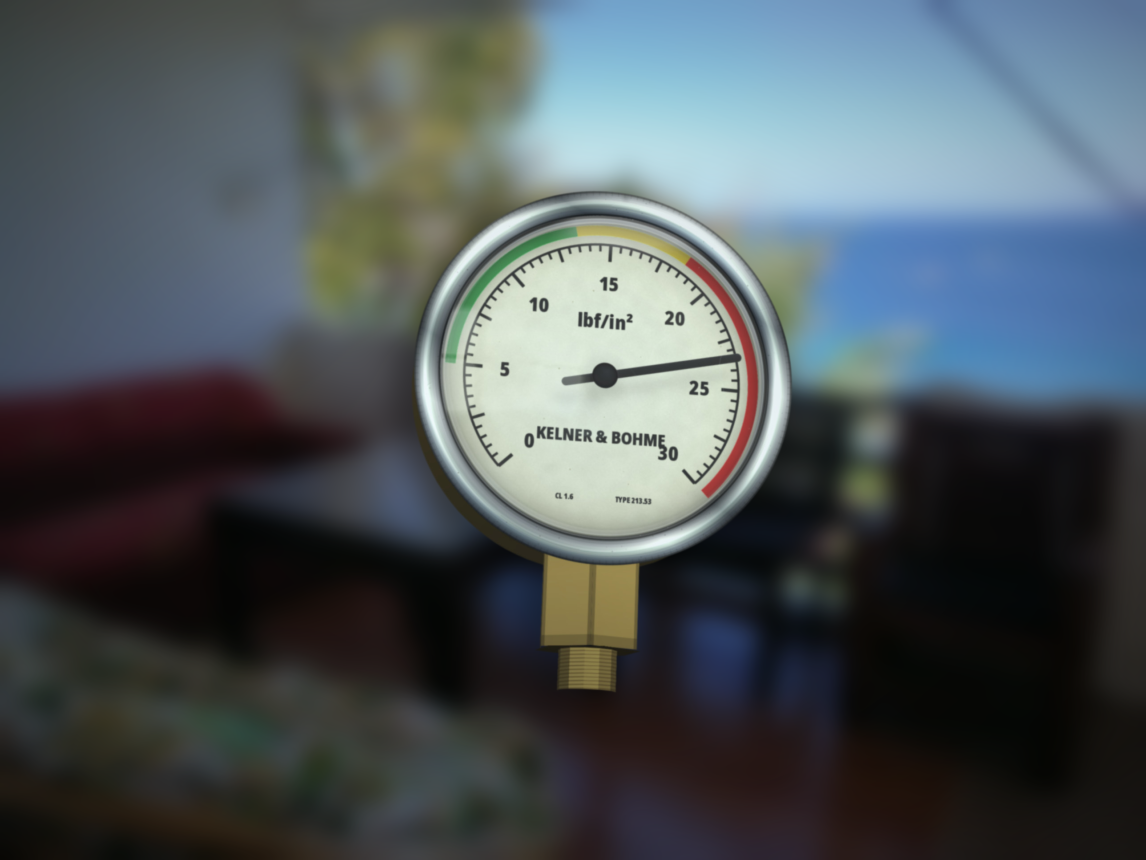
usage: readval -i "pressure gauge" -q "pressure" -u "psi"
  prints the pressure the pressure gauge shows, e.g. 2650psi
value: 23.5psi
